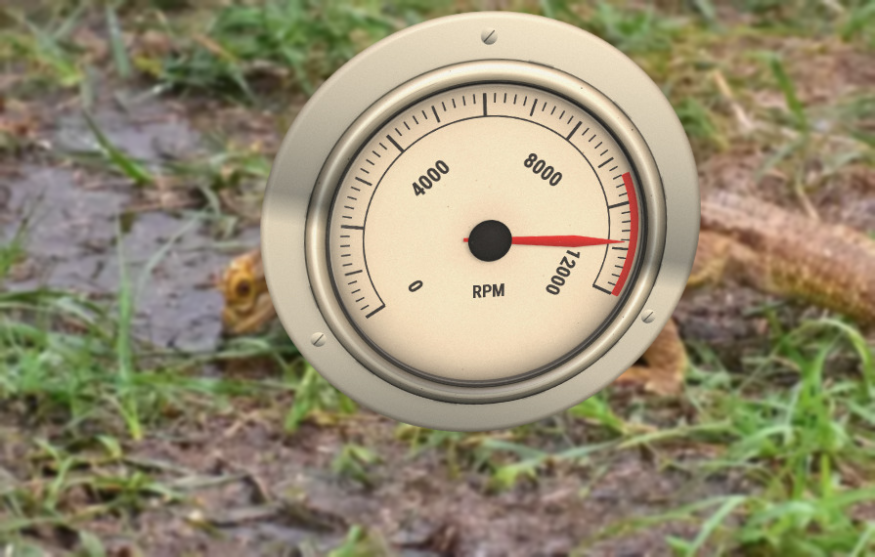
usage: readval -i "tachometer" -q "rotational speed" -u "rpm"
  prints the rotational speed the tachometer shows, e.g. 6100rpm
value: 10800rpm
